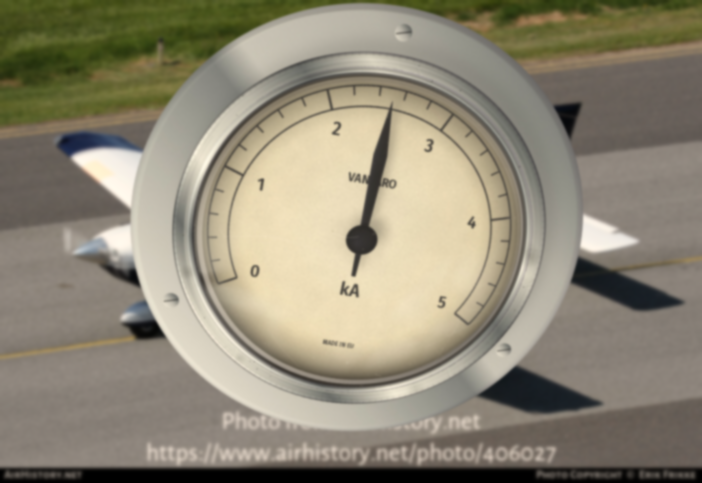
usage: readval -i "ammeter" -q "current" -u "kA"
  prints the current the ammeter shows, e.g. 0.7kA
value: 2.5kA
